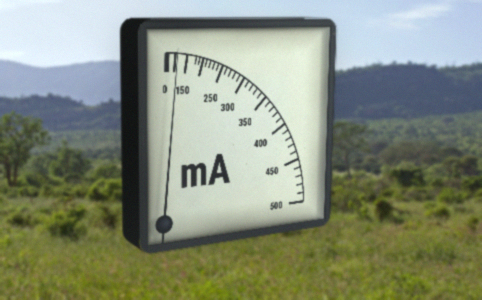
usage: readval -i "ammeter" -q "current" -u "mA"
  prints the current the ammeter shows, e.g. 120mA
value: 100mA
